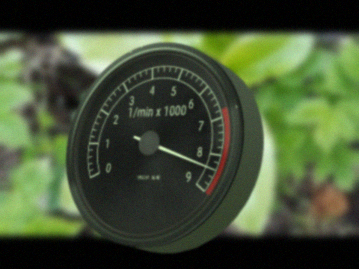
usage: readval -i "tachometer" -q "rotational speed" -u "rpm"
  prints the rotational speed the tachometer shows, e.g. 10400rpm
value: 8400rpm
